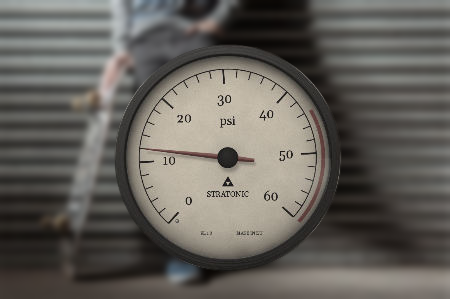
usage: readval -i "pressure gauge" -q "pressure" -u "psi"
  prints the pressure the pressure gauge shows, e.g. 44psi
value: 12psi
